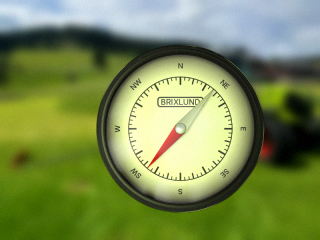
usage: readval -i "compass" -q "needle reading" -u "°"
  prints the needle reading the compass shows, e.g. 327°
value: 220°
